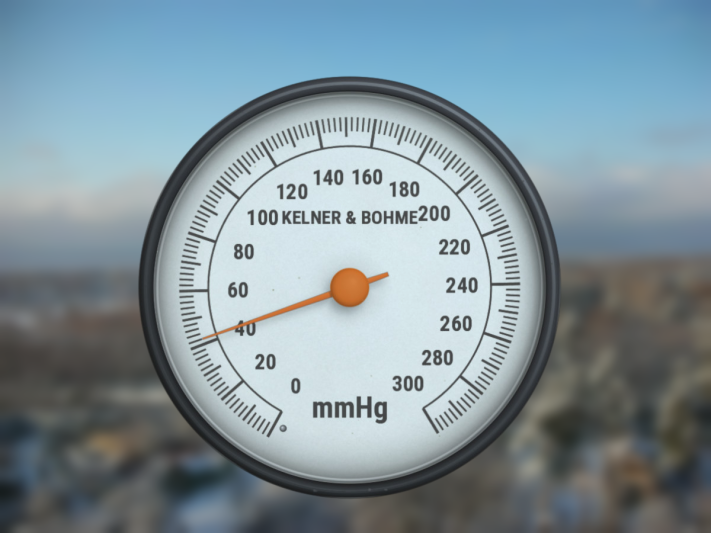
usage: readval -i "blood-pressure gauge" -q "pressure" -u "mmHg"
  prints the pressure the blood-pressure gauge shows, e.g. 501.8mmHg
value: 42mmHg
